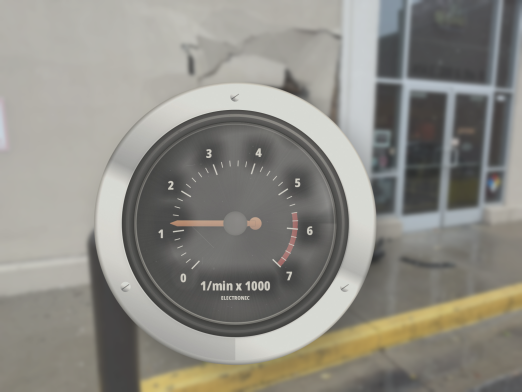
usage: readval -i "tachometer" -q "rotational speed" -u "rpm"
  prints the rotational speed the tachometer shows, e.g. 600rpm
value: 1200rpm
